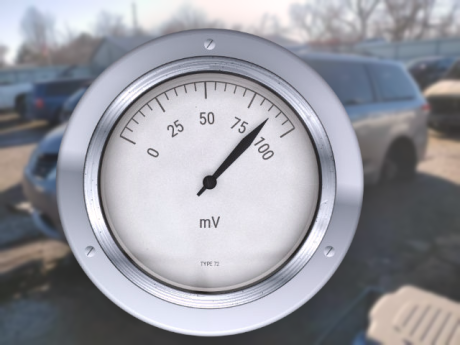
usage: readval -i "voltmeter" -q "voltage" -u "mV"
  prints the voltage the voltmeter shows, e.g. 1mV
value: 87.5mV
